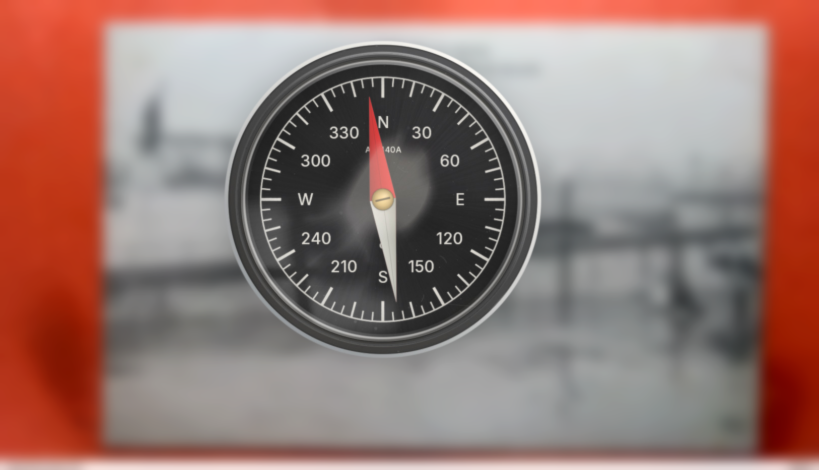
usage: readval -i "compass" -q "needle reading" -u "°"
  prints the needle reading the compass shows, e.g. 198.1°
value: 352.5°
